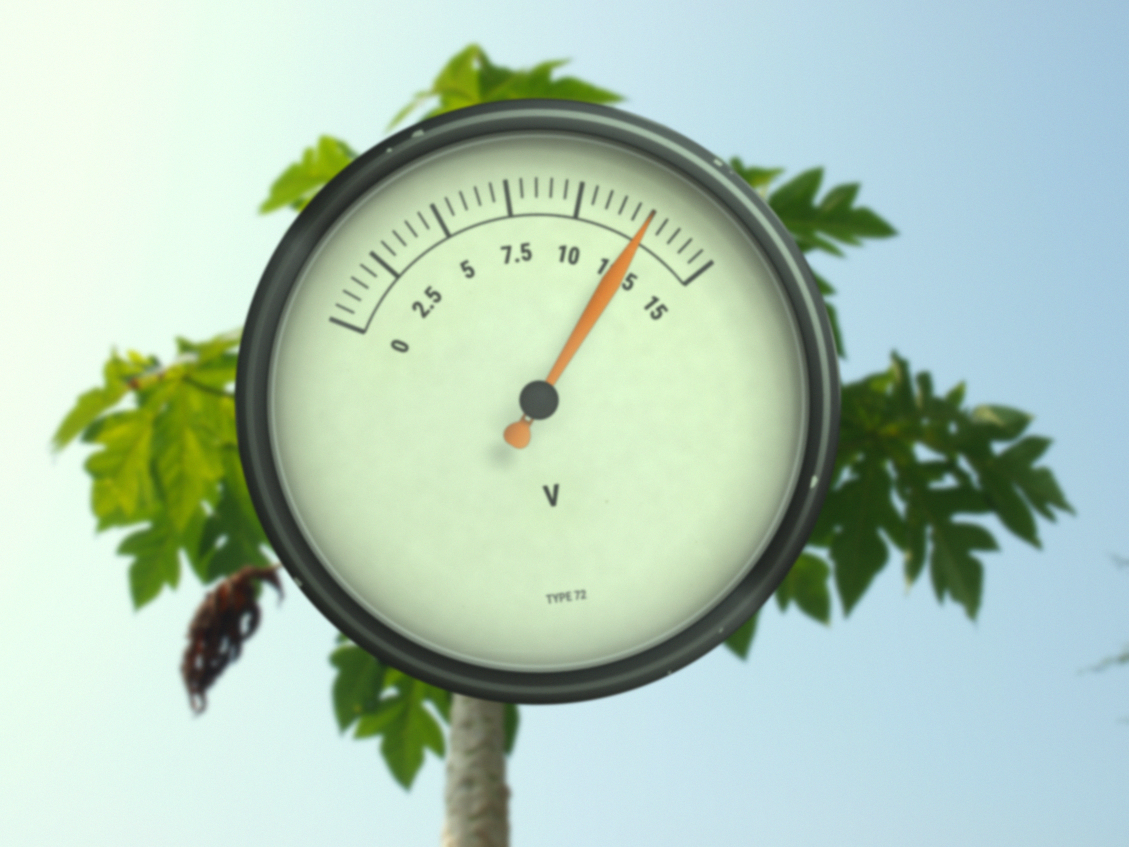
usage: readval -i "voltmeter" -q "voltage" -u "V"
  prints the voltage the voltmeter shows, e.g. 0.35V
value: 12.5V
